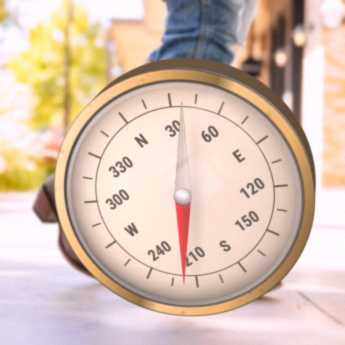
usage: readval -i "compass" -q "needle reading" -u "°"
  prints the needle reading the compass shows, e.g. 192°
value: 217.5°
